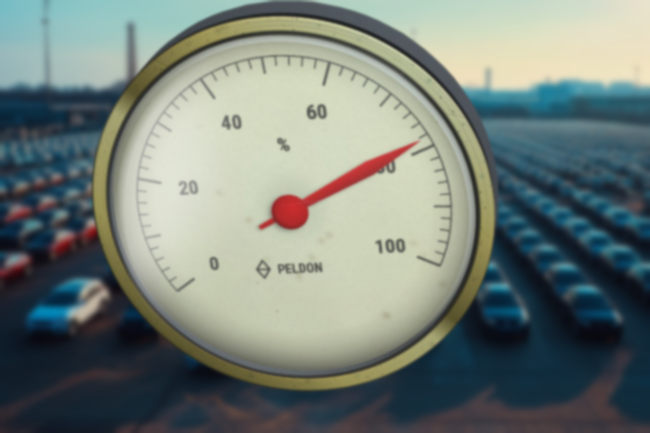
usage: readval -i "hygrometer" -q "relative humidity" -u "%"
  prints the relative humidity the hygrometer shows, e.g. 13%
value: 78%
